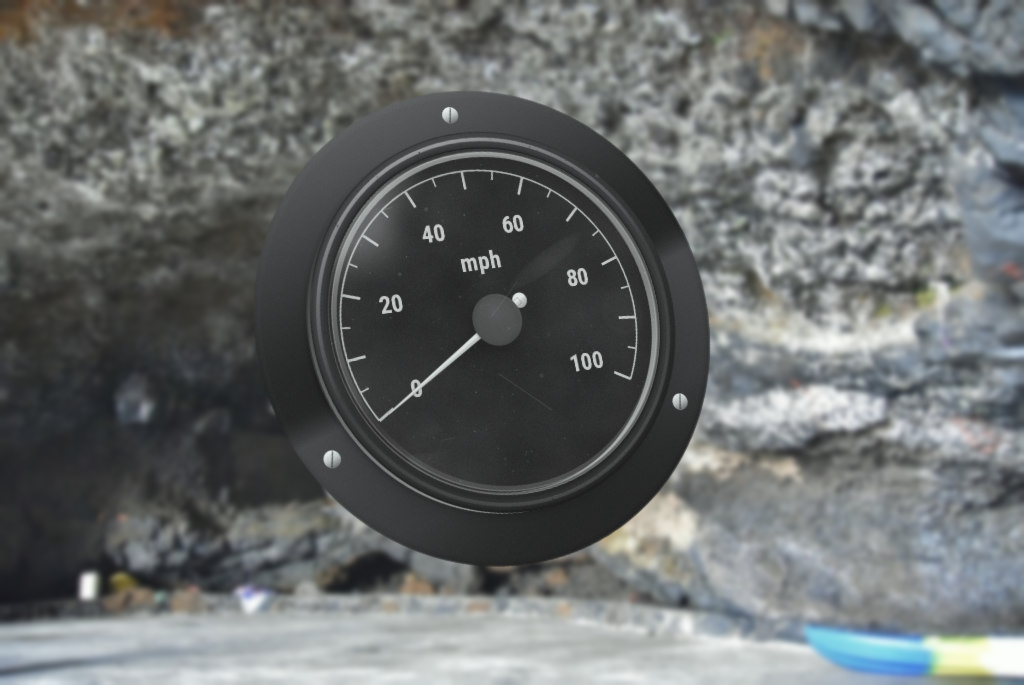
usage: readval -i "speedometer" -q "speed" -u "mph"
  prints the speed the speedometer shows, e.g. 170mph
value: 0mph
